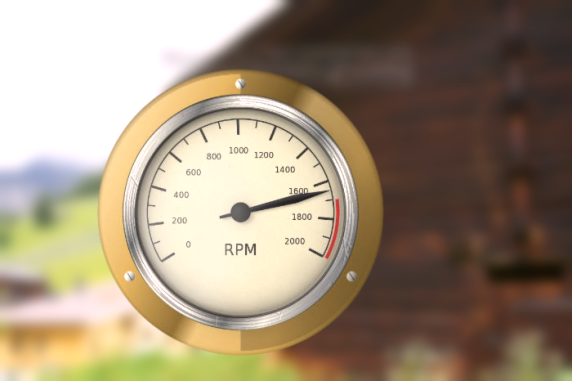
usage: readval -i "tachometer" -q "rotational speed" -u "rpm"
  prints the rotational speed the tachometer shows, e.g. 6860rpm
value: 1650rpm
